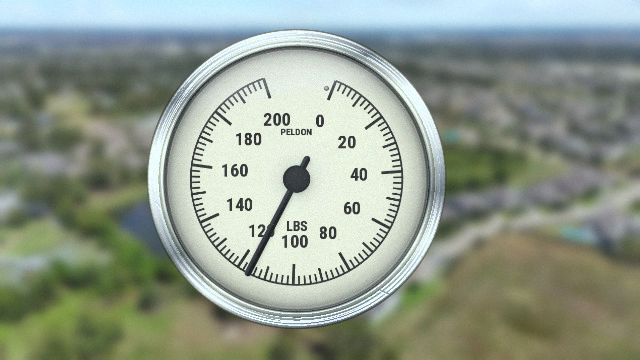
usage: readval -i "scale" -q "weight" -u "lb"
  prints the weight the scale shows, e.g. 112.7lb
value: 116lb
